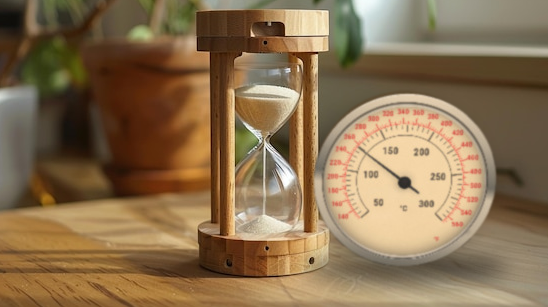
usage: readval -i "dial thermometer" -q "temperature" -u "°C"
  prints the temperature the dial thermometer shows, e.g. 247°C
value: 125°C
